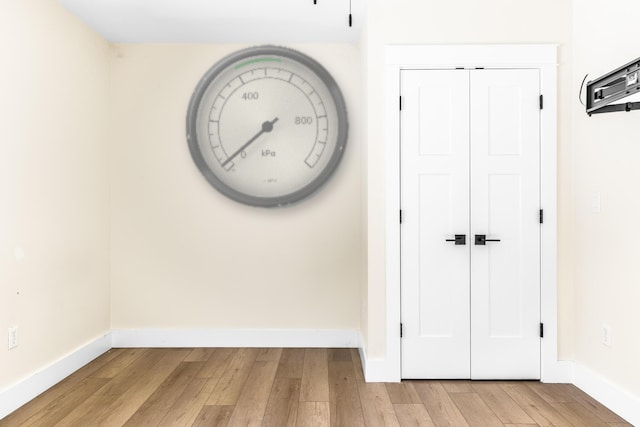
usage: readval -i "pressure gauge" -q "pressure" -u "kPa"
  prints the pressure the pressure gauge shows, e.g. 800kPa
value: 25kPa
